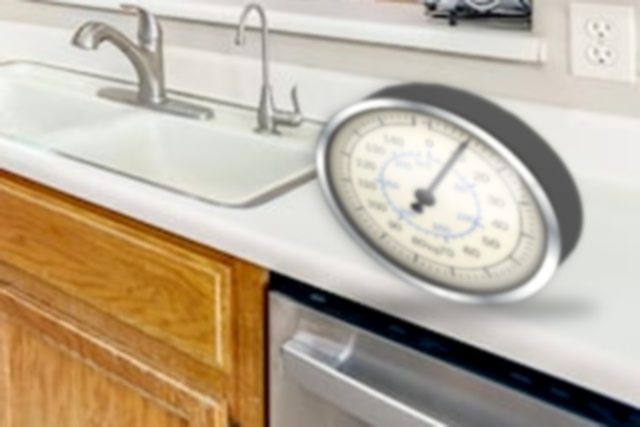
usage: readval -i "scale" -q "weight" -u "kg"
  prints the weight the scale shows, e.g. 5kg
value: 10kg
